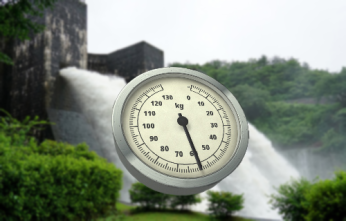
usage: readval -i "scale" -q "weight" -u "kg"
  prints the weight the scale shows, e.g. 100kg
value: 60kg
